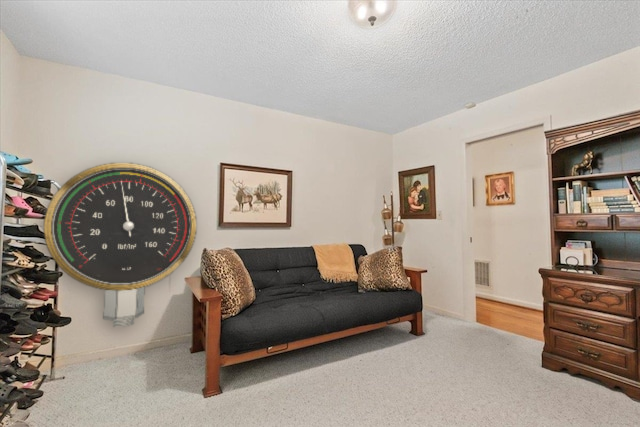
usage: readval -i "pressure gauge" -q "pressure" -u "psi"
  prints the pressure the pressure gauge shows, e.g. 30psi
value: 75psi
